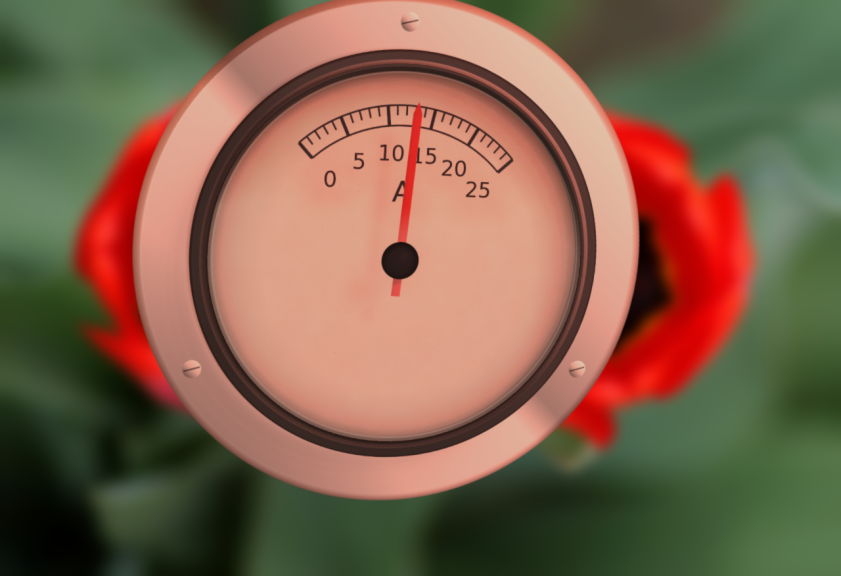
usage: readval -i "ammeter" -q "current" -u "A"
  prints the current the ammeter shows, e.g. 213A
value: 13A
